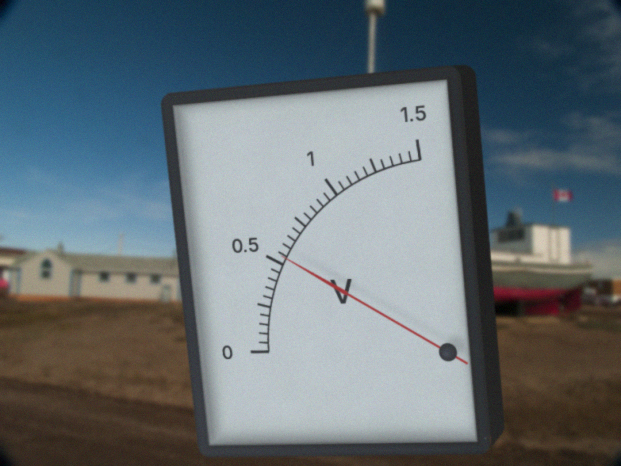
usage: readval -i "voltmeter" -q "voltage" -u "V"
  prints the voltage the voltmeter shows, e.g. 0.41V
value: 0.55V
